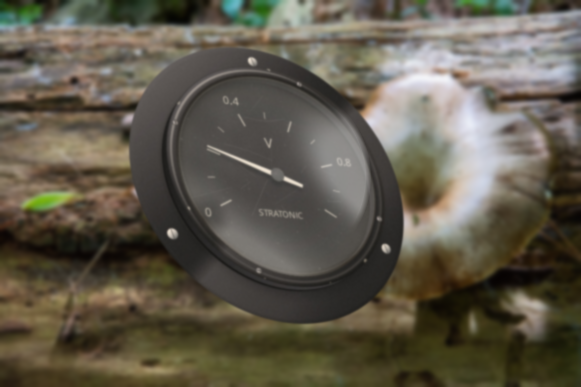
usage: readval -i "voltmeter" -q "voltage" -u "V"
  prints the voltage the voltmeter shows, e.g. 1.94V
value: 0.2V
